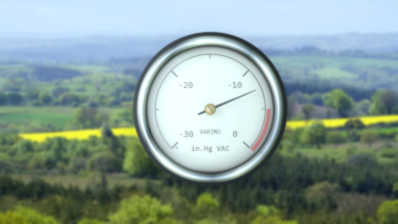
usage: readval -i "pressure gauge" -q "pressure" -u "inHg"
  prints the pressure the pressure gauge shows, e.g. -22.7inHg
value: -7.5inHg
